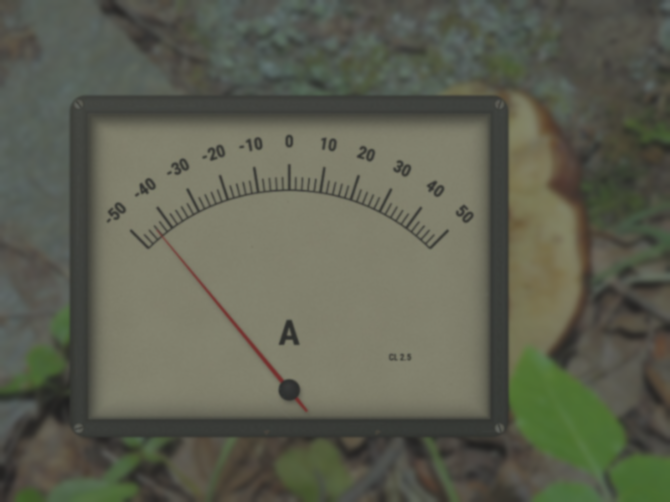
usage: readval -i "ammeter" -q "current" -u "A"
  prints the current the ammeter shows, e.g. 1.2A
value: -44A
